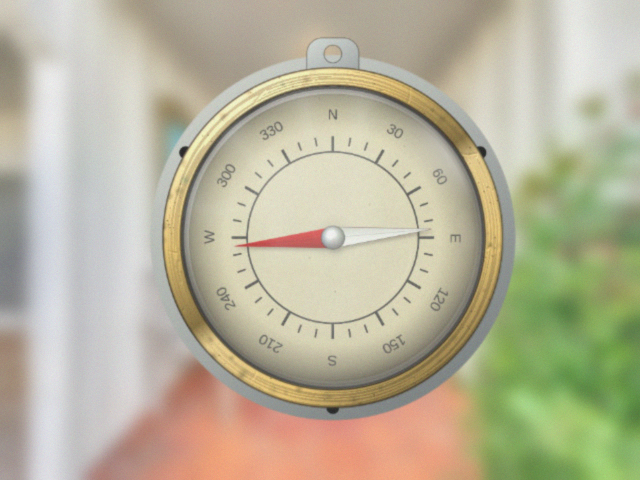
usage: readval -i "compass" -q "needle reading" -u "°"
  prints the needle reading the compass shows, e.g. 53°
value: 265°
